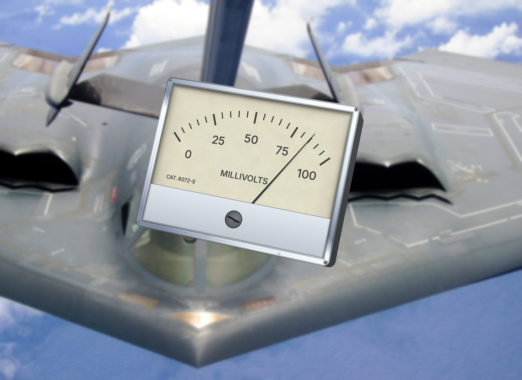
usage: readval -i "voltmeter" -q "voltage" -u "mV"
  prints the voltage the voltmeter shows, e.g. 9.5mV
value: 85mV
